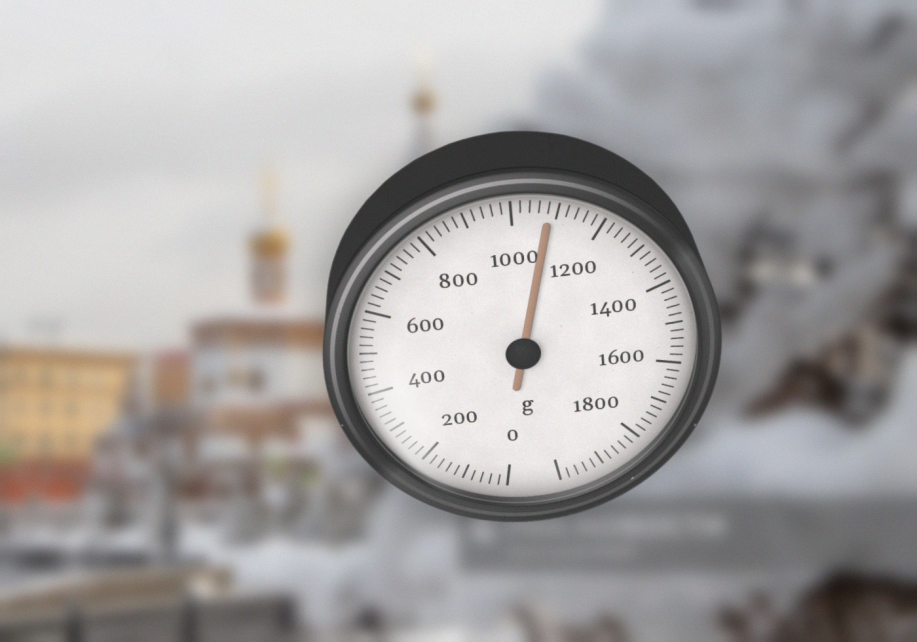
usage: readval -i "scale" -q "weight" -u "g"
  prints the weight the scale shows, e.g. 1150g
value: 1080g
